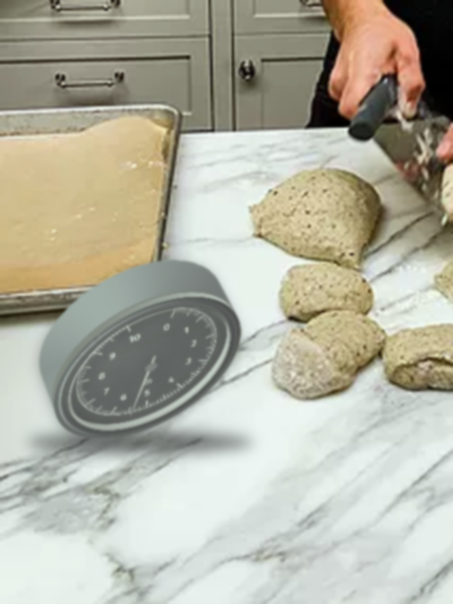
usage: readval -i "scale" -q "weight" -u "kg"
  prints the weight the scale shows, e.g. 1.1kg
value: 5.5kg
